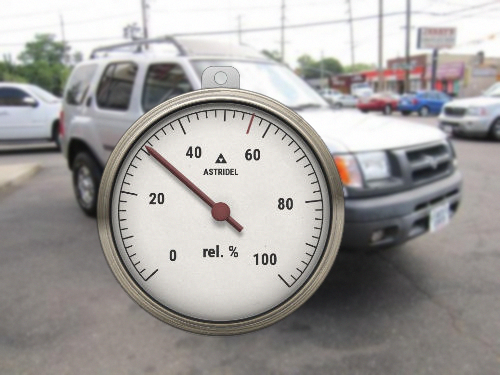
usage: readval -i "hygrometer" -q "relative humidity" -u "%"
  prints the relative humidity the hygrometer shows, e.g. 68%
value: 31%
